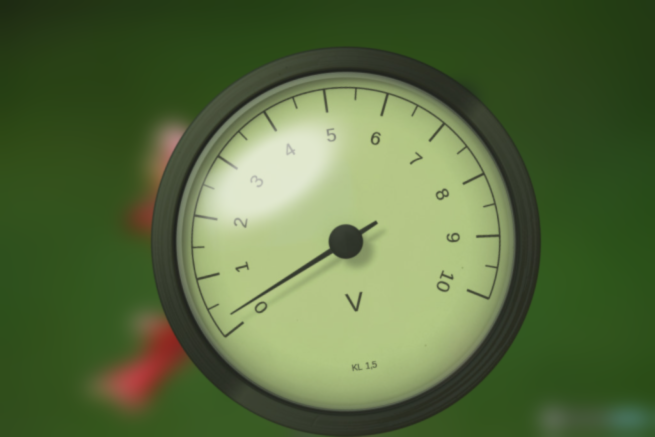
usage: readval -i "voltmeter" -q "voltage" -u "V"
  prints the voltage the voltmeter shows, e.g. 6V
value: 0.25V
